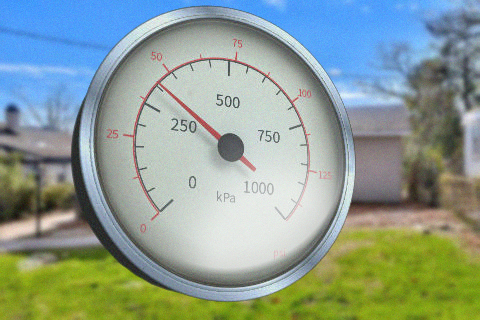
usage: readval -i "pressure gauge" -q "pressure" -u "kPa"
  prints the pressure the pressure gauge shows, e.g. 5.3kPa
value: 300kPa
